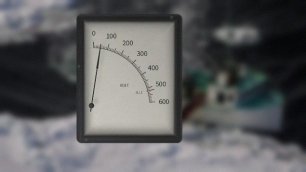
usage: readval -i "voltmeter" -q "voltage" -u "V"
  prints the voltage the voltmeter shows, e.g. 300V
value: 50V
